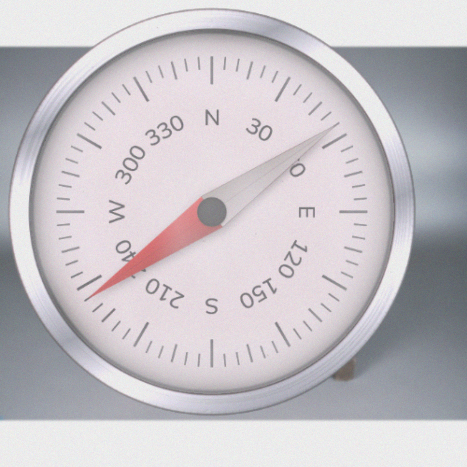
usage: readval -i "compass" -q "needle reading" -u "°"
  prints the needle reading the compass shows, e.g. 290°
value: 235°
